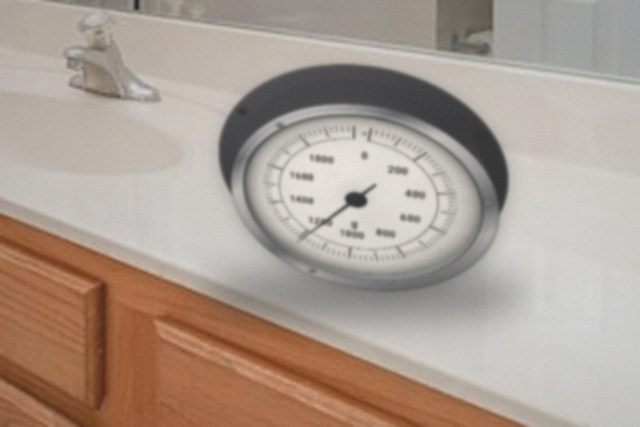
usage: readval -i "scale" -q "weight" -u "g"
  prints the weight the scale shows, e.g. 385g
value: 1200g
